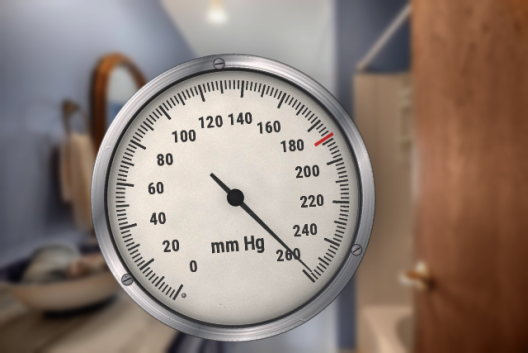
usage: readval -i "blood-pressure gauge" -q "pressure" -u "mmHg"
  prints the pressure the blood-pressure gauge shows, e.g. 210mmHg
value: 258mmHg
